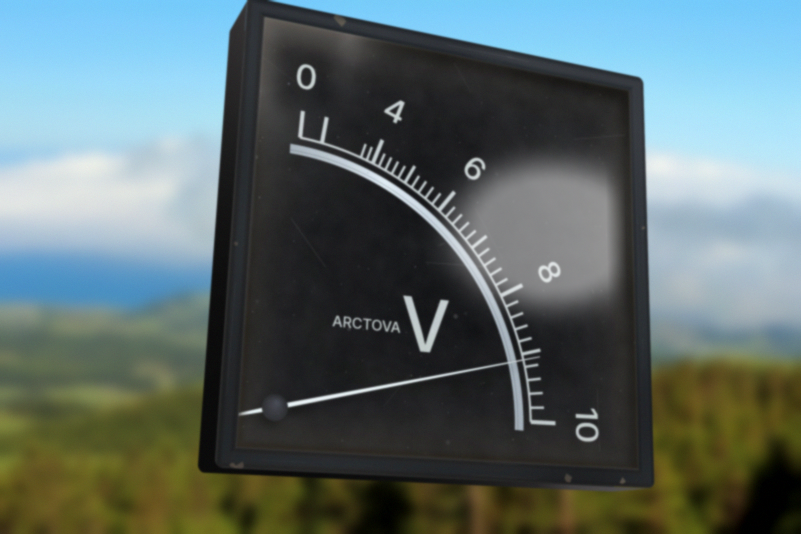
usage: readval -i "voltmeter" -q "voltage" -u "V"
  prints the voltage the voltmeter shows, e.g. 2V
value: 9.1V
